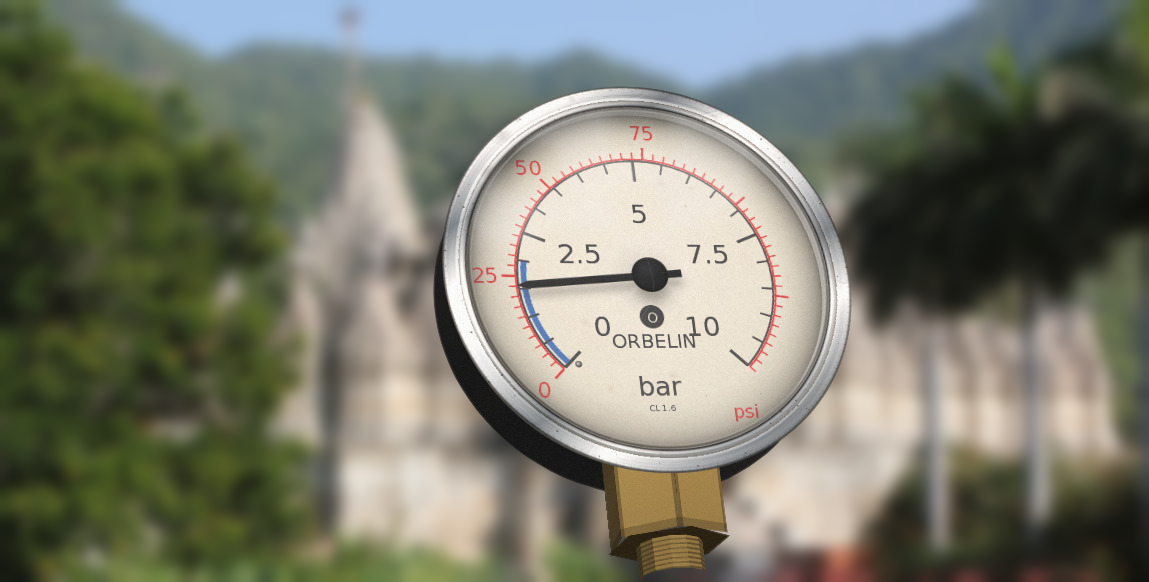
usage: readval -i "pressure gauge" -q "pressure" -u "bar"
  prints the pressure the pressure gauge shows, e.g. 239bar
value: 1.5bar
